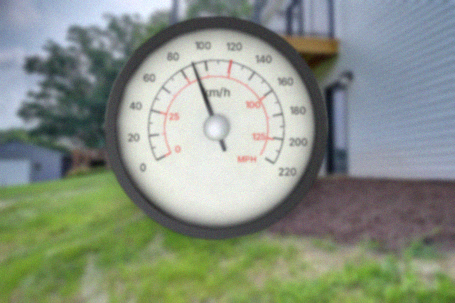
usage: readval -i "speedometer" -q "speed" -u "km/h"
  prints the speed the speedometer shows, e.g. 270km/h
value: 90km/h
